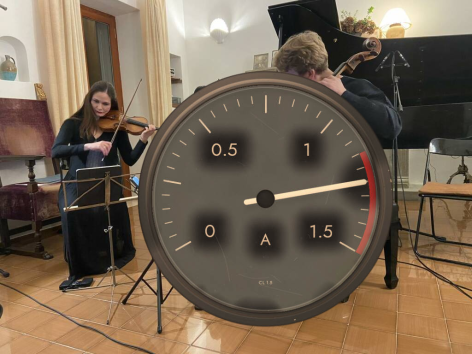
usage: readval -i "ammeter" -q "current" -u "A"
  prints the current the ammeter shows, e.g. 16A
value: 1.25A
